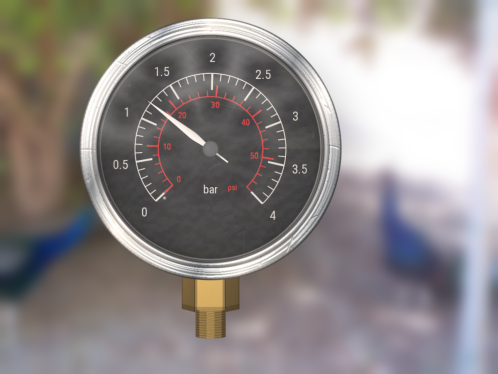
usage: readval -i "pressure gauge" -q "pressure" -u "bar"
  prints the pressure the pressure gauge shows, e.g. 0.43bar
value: 1.2bar
